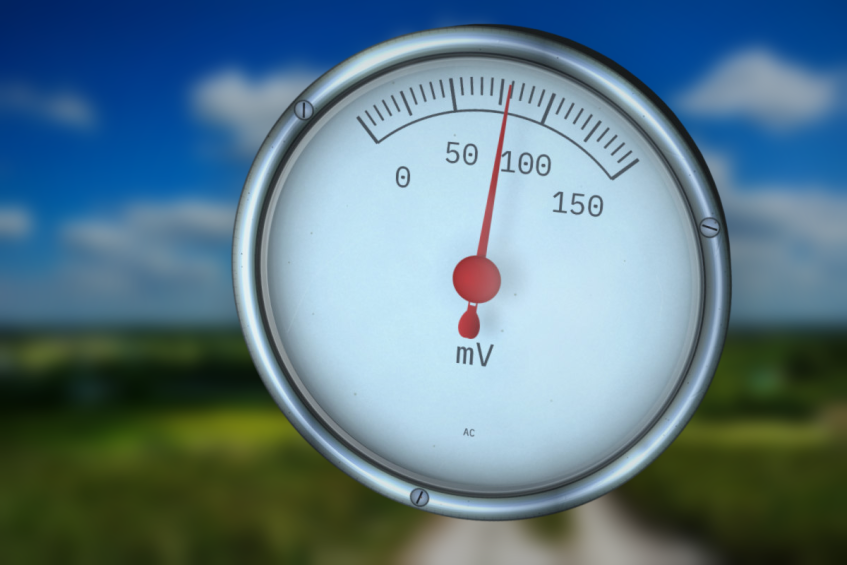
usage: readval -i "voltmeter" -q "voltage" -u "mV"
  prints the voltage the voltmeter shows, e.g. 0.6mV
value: 80mV
